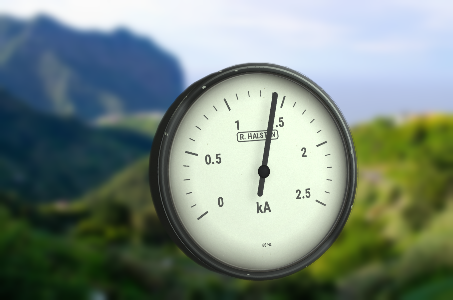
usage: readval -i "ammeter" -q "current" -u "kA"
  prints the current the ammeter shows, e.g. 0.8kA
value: 1.4kA
